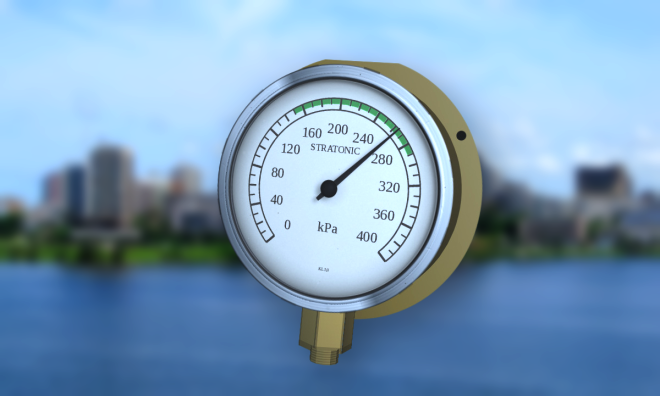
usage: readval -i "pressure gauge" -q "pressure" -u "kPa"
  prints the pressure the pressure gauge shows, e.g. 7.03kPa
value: 265kPa
